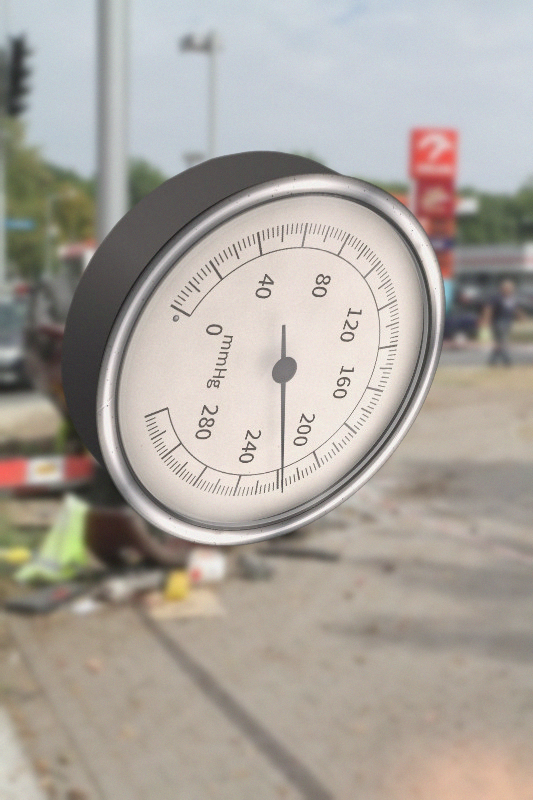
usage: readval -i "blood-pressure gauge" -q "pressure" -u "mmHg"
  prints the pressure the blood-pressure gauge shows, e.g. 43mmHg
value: 220mmHg
